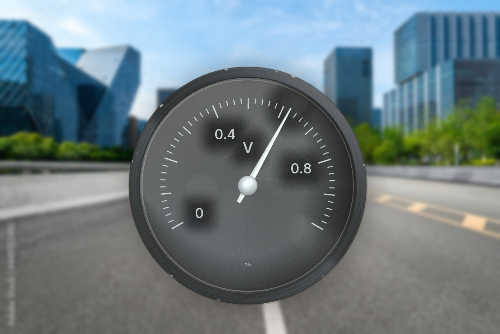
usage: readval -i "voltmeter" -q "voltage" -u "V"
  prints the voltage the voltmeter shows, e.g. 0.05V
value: 0.62V
